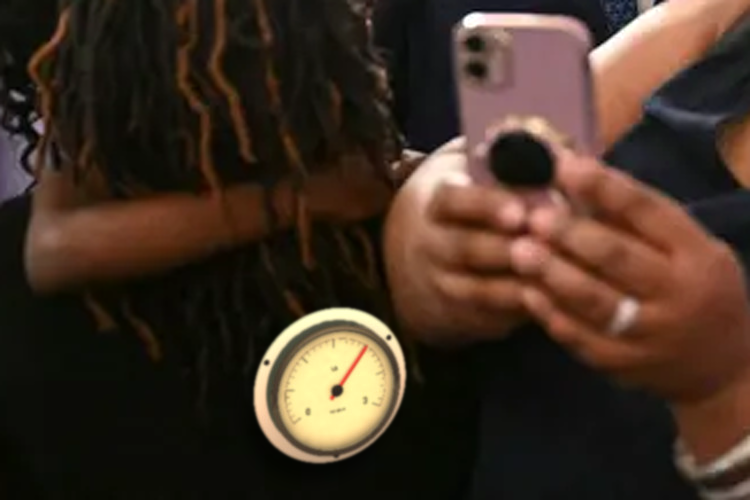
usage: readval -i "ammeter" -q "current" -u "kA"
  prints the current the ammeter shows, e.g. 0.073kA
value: 2kA
